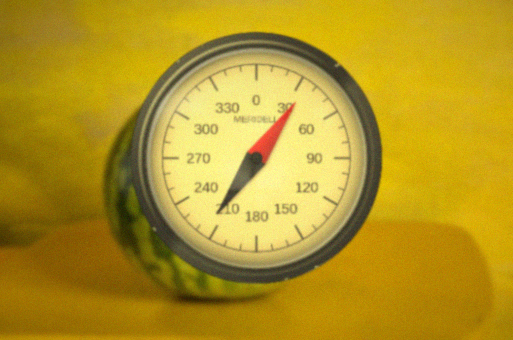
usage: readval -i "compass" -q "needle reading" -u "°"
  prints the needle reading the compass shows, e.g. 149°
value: 35°
